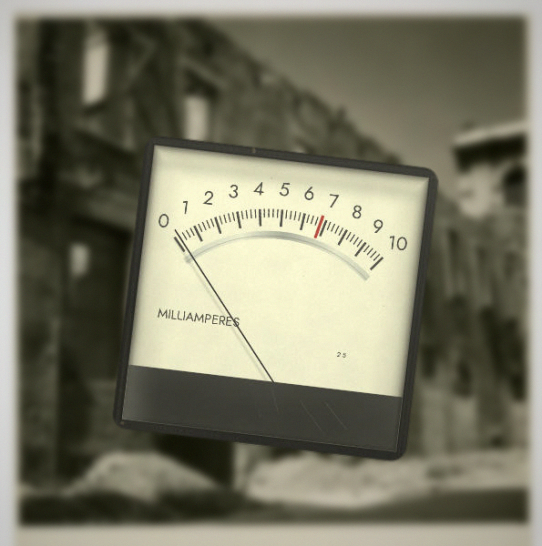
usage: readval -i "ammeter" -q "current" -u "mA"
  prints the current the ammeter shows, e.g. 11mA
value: 0.2mA
